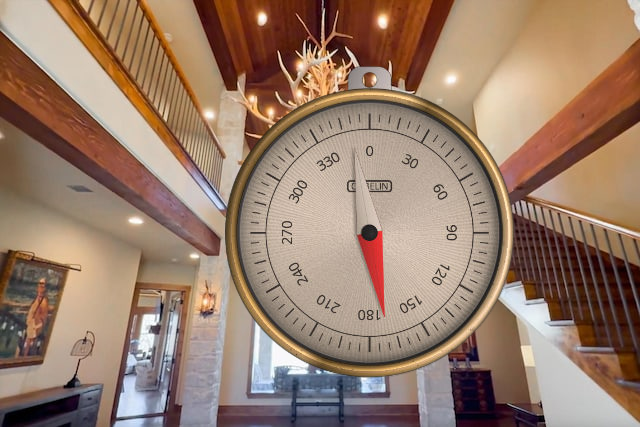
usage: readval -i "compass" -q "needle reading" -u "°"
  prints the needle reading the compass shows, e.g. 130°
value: 170°
